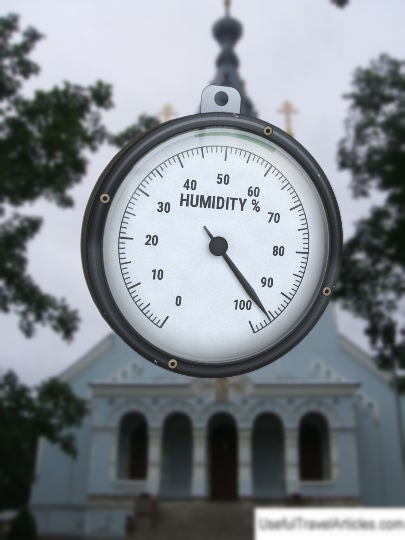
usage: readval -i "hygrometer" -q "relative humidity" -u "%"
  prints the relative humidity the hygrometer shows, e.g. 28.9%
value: 96%
